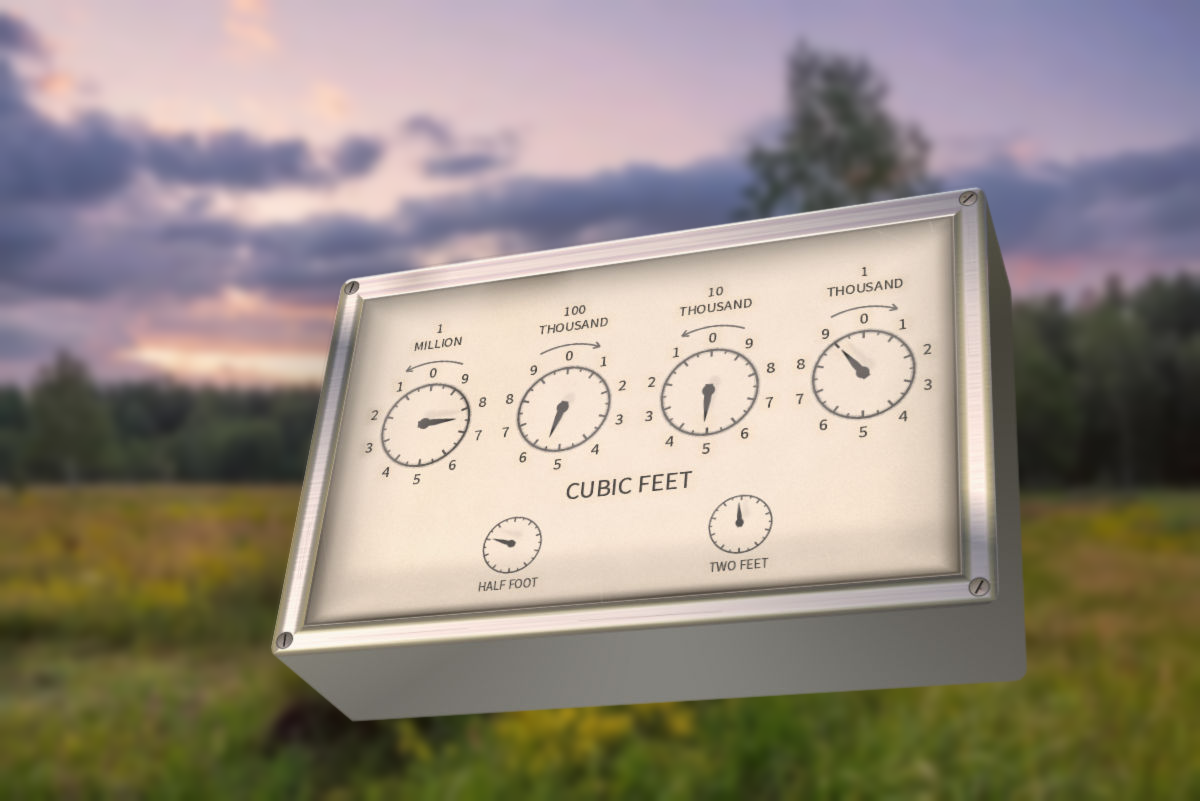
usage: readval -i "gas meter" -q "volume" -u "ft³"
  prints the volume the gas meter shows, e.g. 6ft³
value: 754900ft³
